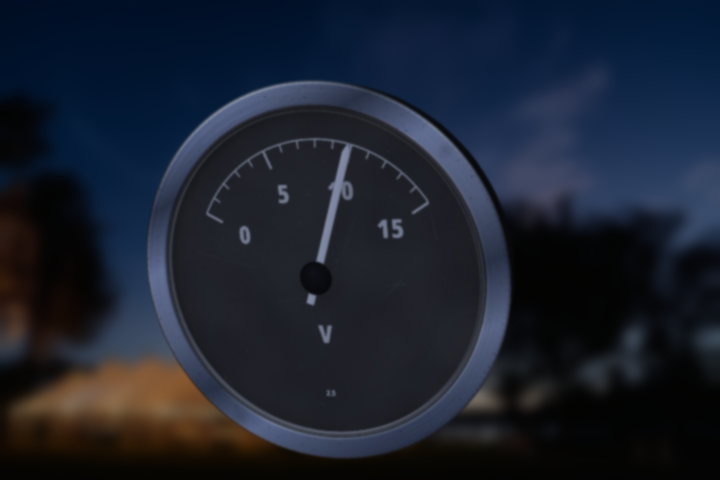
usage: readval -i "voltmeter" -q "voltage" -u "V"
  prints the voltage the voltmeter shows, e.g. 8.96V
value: 10V
